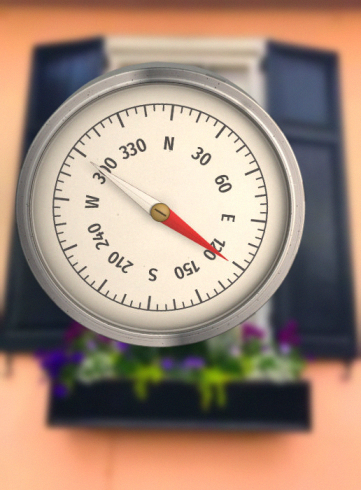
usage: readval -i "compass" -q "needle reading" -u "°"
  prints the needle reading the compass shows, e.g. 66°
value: 120°
